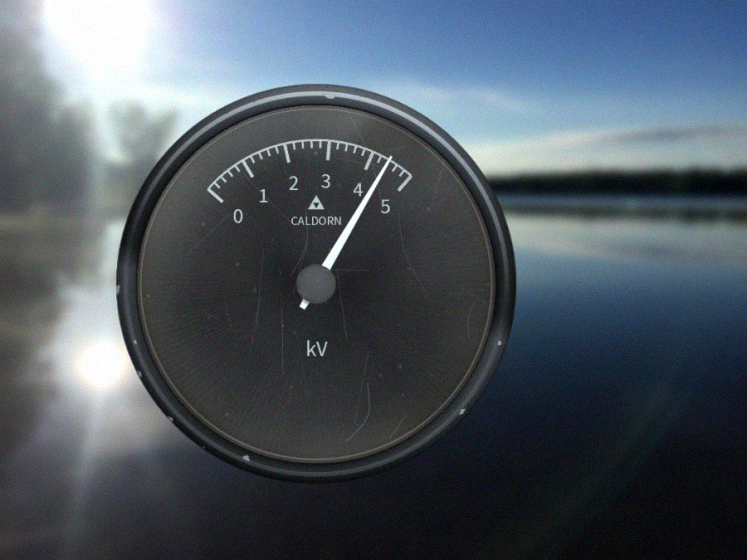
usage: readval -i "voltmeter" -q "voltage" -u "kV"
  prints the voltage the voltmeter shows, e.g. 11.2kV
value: 4.4kV
